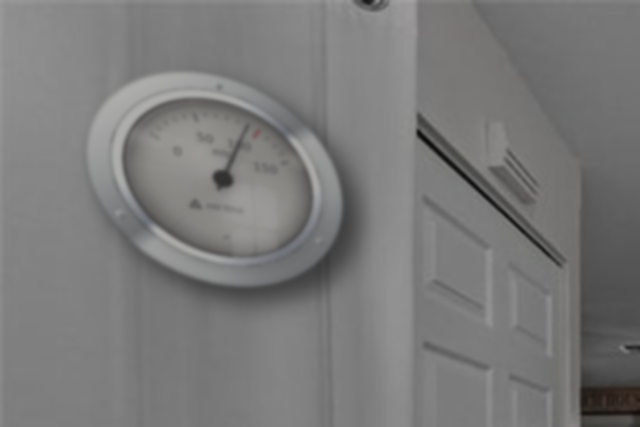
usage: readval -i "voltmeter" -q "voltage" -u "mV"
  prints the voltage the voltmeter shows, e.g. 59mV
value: 100mV
